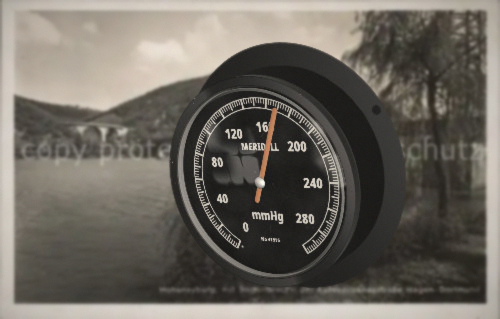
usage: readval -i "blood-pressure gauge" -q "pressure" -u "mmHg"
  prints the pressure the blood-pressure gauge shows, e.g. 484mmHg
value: 170mmHg
